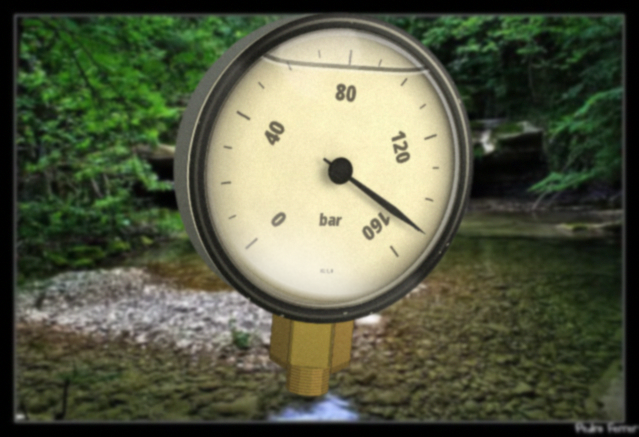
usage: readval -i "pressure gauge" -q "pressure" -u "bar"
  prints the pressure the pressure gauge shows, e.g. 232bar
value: 150bar
